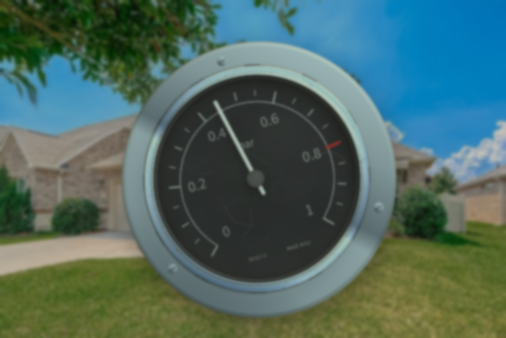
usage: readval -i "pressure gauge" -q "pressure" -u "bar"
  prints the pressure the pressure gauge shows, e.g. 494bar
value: 0.45bar
